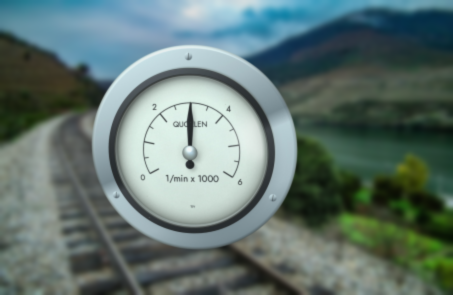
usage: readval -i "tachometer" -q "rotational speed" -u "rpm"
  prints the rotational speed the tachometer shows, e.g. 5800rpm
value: 3000rpm
